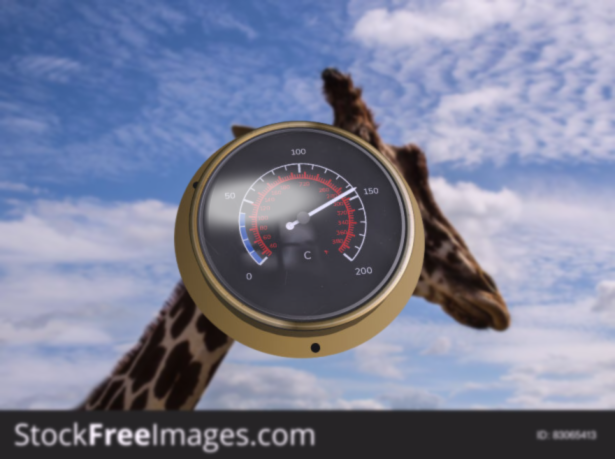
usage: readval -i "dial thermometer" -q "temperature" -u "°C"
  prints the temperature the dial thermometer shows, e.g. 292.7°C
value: 145°C
